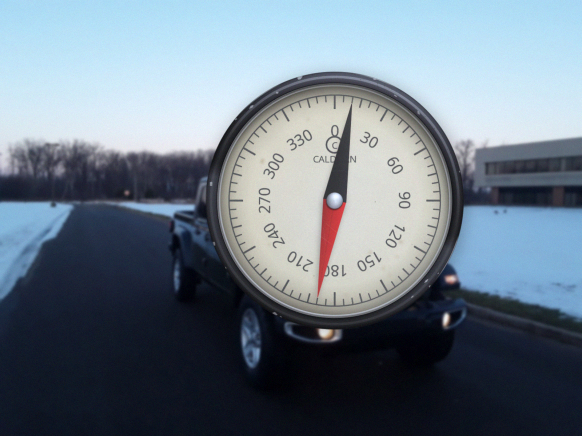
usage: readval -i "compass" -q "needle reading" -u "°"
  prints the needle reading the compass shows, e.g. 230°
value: 190°
